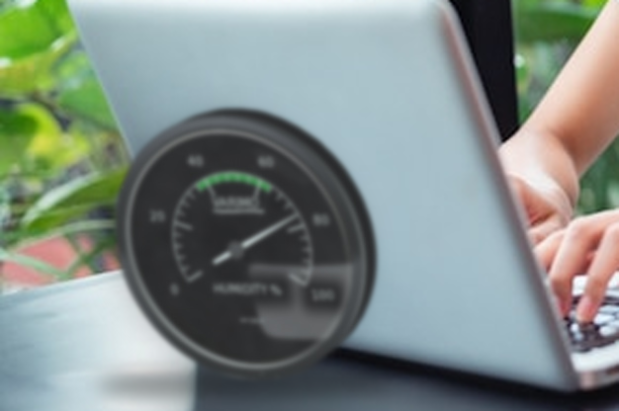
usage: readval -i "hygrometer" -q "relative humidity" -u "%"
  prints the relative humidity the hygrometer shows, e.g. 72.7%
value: 76%
